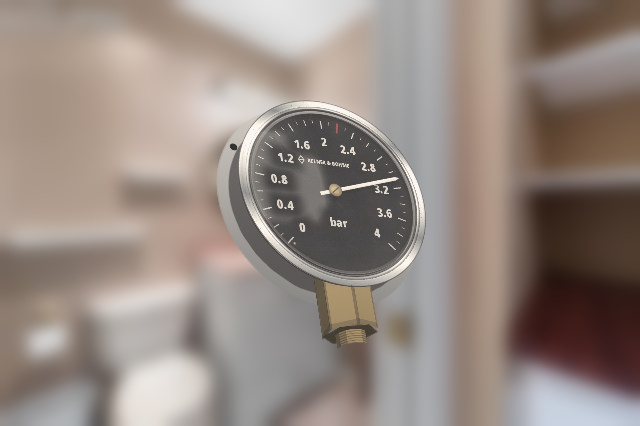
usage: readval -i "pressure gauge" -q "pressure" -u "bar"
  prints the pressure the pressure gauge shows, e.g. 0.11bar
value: 3.1bar
